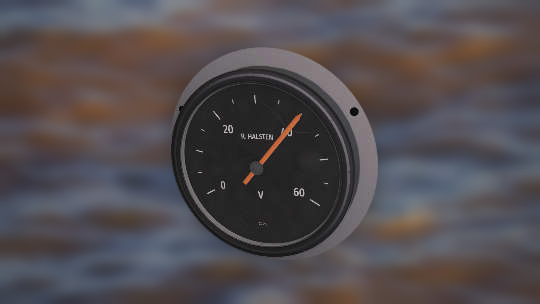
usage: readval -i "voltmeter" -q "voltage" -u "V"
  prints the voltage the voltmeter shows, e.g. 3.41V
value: 40V
